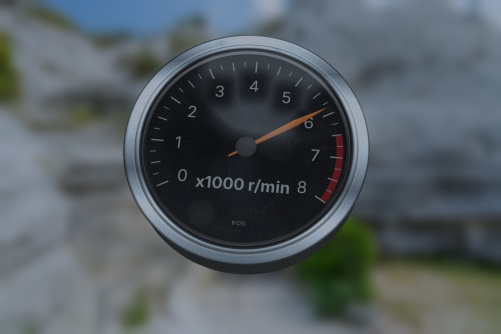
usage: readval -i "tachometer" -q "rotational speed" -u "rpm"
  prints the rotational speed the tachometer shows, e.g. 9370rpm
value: 5875rpm
